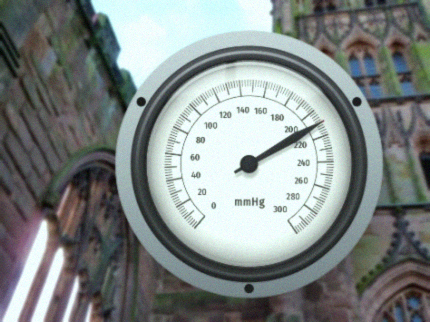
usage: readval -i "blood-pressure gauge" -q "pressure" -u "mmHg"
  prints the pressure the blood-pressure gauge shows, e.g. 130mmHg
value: 210mmHg
